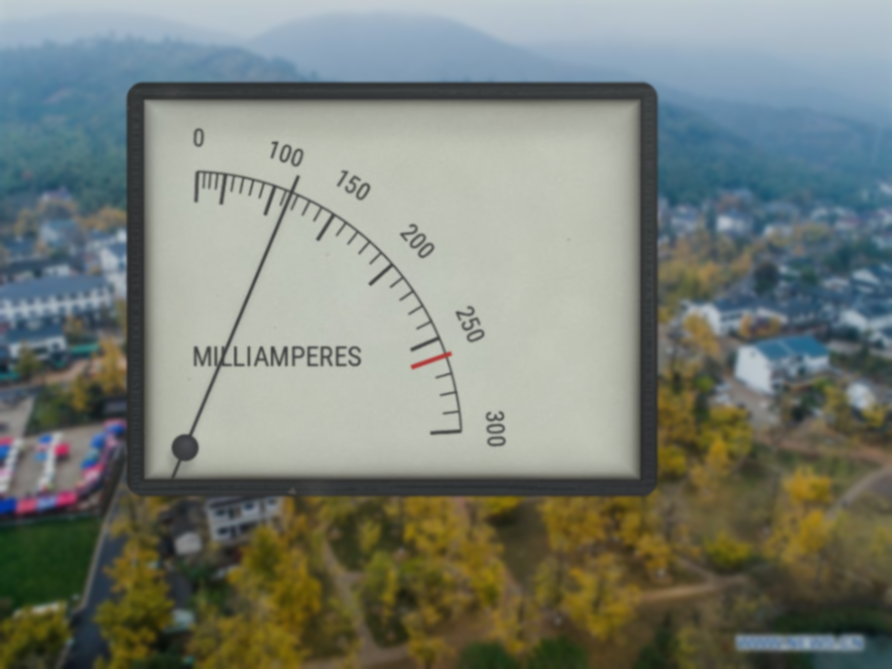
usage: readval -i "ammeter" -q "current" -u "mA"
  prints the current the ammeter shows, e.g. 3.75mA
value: 115mA
